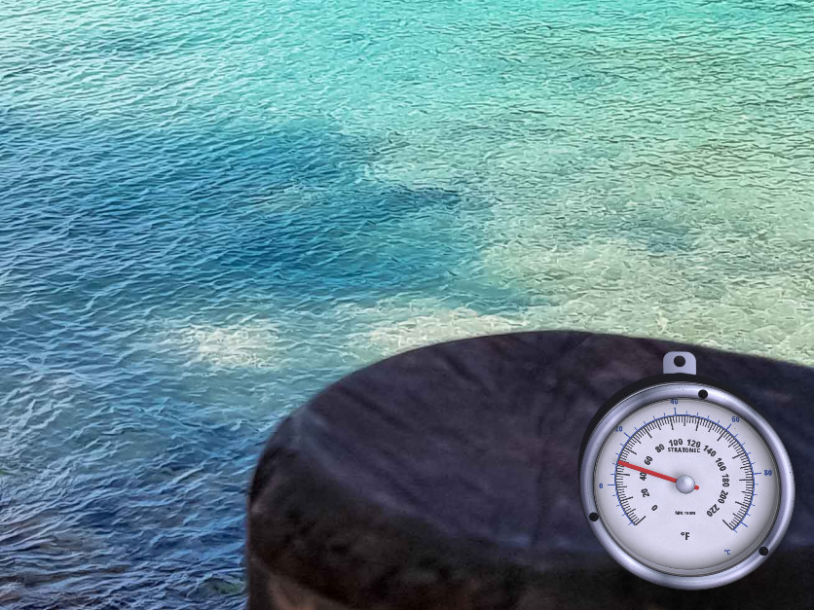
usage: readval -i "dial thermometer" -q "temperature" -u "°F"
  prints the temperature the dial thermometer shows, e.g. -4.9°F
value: 50°F
